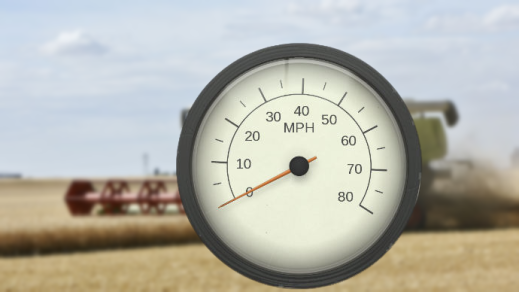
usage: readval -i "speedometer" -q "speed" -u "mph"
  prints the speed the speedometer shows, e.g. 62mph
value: 0mph
